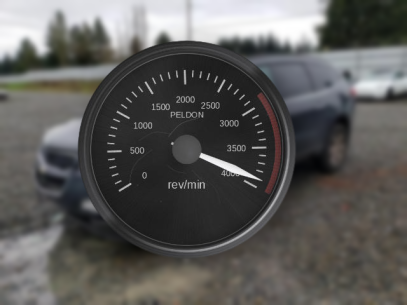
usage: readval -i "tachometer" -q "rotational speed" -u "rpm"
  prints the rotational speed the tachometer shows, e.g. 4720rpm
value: 3900rpm
